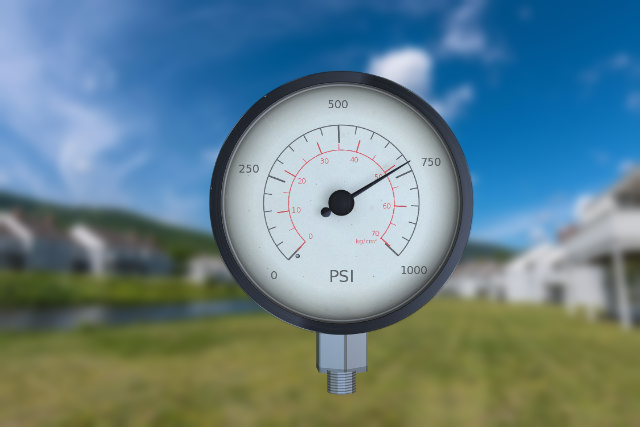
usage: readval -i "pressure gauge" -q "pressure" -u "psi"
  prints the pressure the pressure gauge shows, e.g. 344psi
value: 725psi
